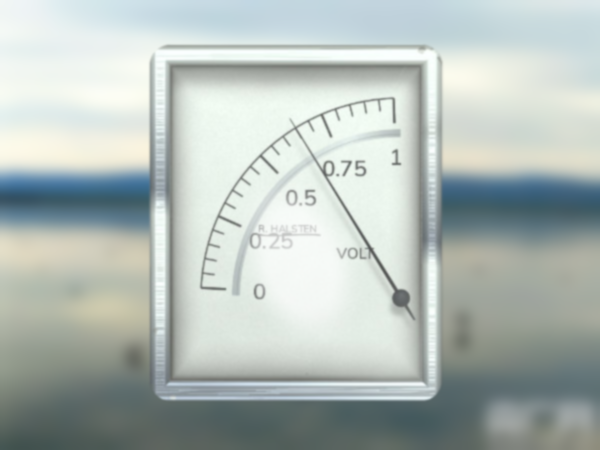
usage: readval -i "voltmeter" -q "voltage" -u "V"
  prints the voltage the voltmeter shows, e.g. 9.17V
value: 0.65V
